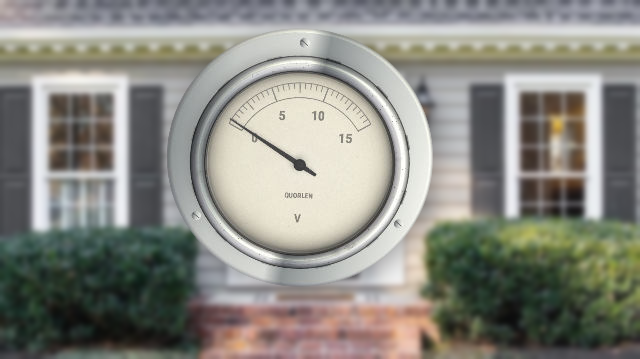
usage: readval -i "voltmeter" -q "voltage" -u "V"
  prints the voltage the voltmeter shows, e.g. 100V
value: 0.5V
